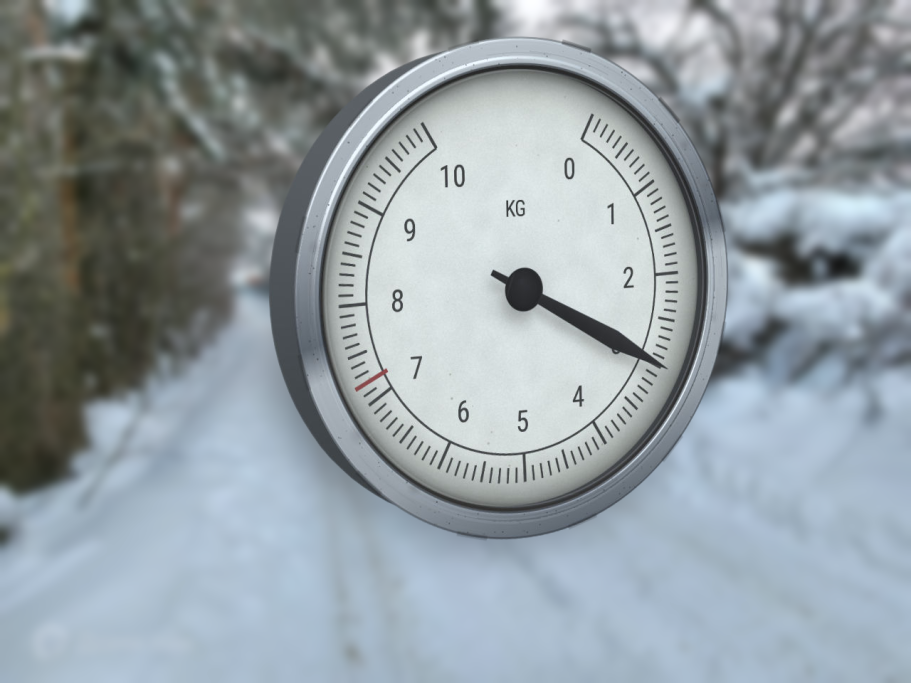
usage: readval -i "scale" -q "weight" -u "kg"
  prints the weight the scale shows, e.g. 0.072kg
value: 3kg
